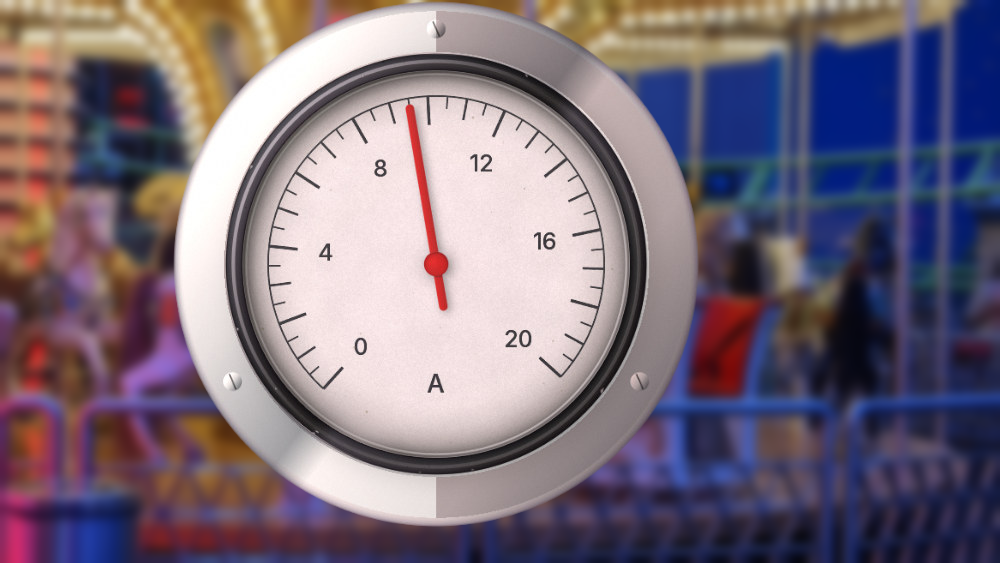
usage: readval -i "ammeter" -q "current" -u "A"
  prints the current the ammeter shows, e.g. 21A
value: 9.5A
